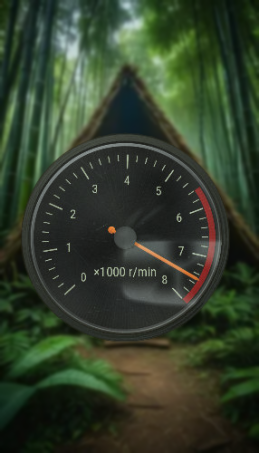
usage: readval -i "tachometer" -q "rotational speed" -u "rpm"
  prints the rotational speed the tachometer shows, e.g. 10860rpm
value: 7500rpm
